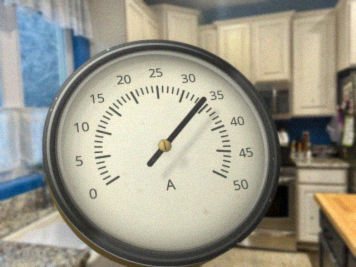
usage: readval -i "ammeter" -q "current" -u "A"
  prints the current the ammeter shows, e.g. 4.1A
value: 34A
